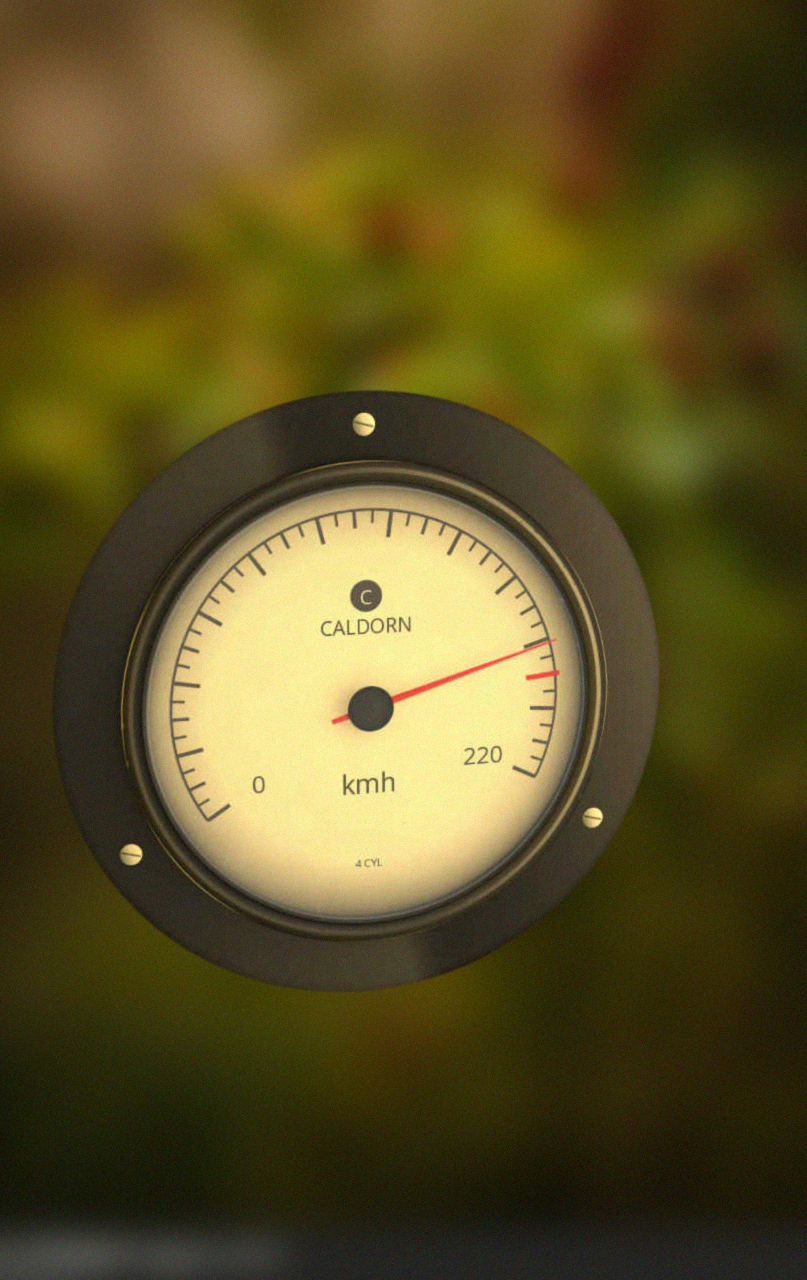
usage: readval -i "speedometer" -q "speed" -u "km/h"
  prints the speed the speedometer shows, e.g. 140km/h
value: 180km/h
